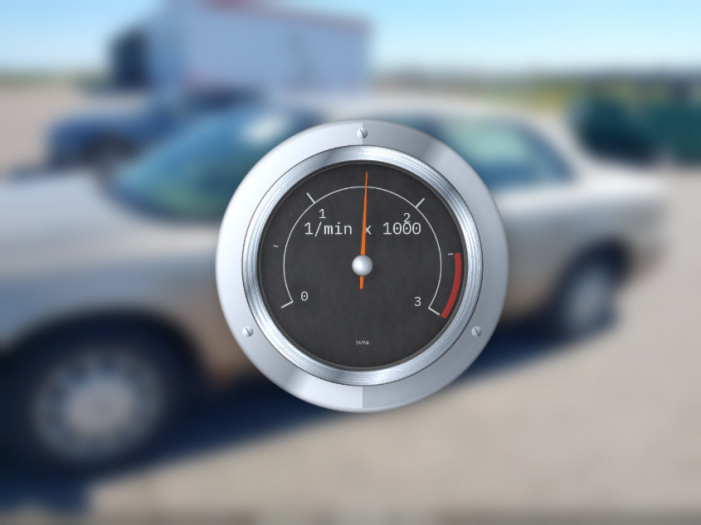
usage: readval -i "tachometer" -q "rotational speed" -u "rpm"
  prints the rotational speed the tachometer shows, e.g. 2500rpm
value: 1500rpm
